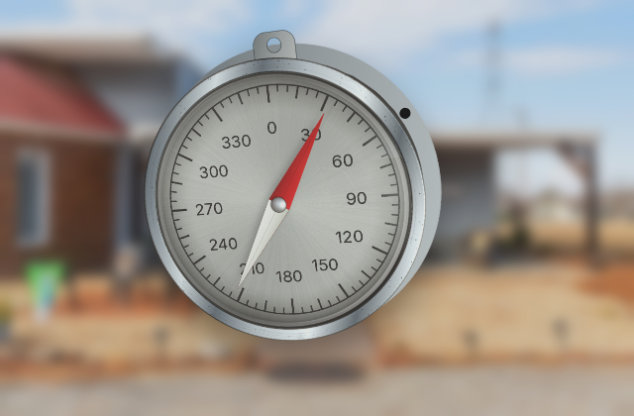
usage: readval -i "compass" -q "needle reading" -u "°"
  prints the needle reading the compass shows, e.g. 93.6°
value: 32.5°
